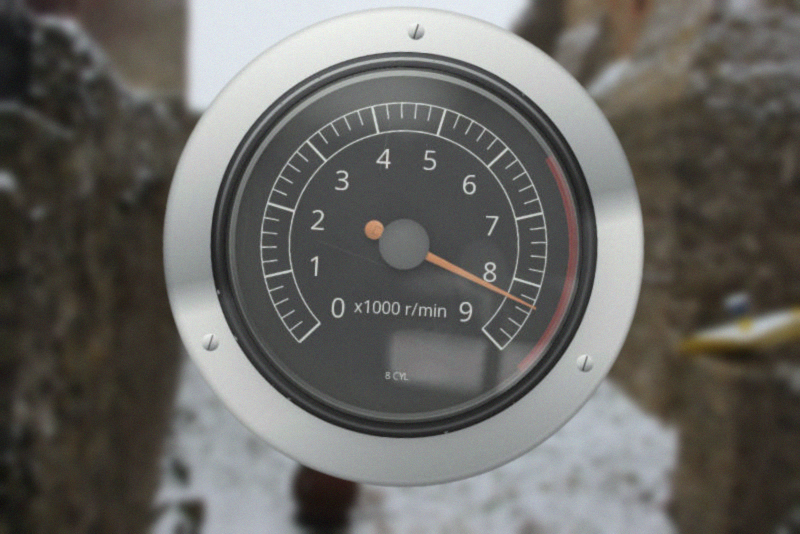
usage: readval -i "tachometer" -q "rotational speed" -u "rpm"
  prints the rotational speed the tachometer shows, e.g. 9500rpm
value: 8300rpm
